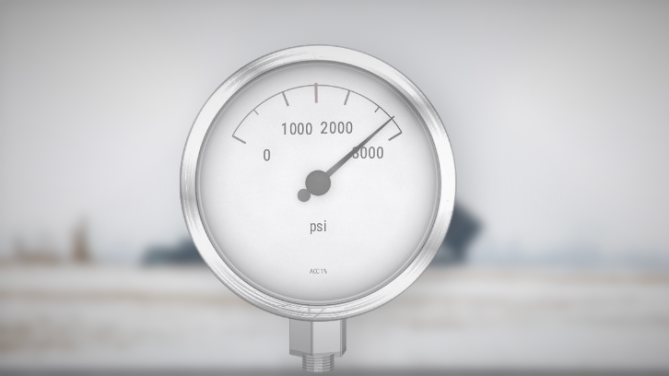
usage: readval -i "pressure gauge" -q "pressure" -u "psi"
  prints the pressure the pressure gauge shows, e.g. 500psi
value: 2750psi
